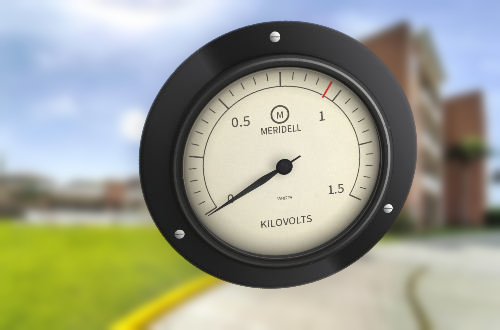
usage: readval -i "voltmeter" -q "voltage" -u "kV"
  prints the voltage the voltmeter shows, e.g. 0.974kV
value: 0kV
